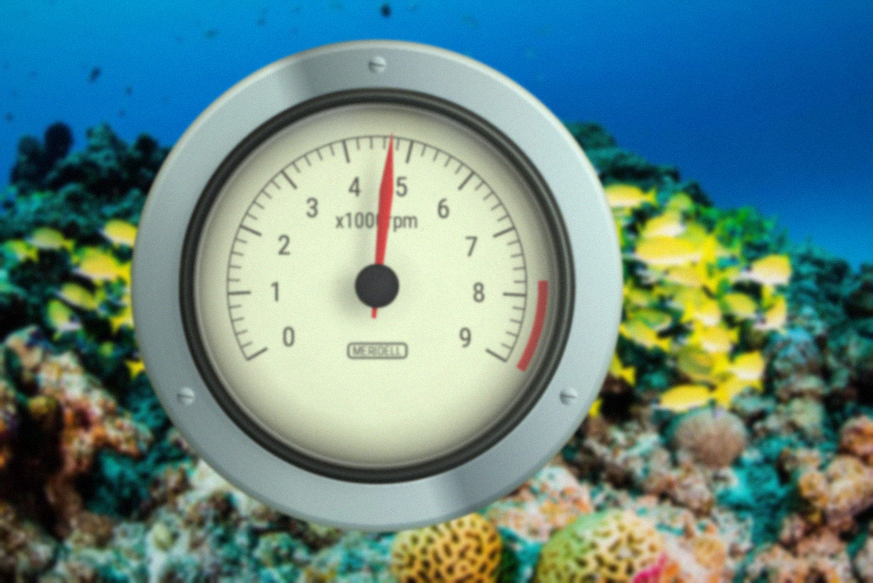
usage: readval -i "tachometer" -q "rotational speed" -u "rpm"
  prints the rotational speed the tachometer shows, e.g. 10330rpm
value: 4700rpm
